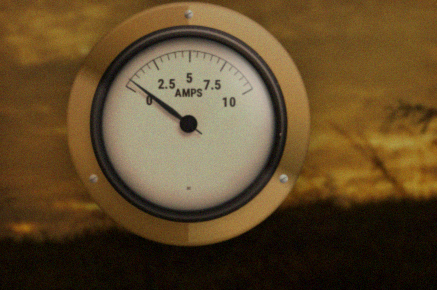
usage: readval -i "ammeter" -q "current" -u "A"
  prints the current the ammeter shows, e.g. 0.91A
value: 0.5A
